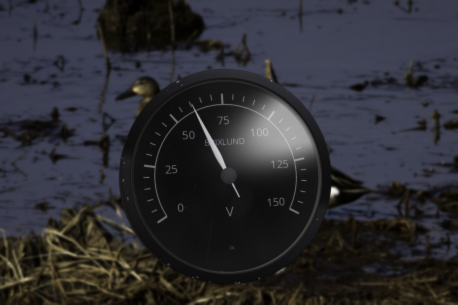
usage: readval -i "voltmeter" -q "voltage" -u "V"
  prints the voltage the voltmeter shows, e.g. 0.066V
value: 60V
